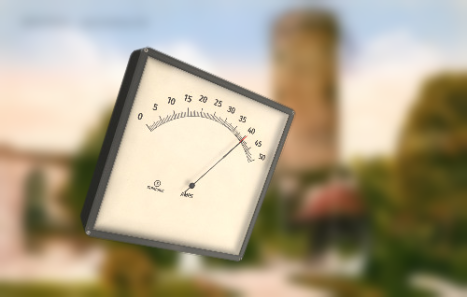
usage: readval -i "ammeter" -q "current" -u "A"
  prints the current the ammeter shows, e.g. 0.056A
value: 40A
